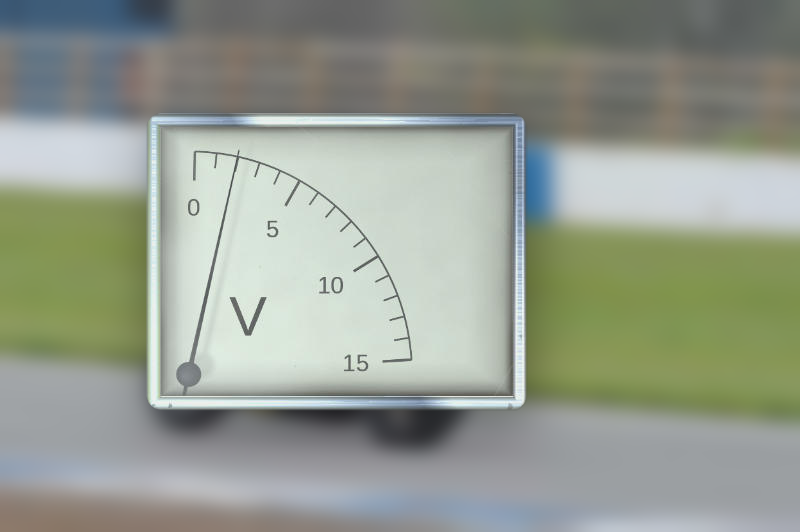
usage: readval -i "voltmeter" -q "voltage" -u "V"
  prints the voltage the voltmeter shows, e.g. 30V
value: 2V
